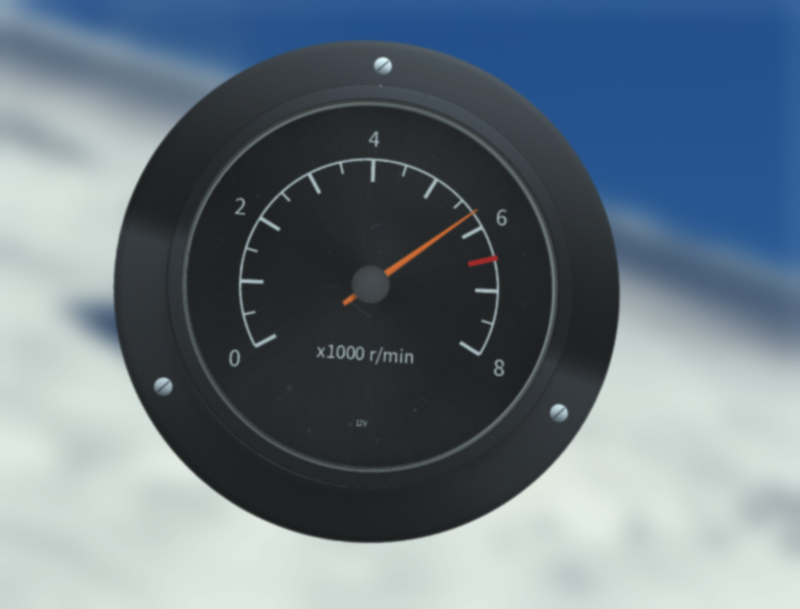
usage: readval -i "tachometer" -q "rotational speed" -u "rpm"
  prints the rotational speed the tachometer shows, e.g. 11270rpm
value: 5750rpm
